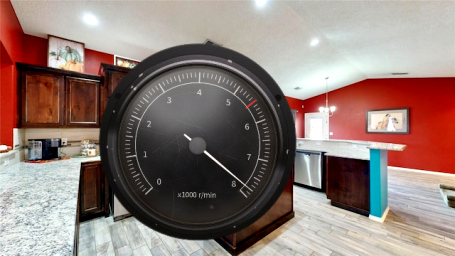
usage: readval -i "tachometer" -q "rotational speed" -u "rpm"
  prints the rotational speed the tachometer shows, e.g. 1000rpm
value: 7800rpm
